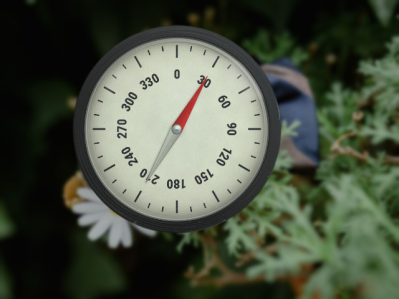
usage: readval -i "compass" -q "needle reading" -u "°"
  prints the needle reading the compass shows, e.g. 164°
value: 30°
